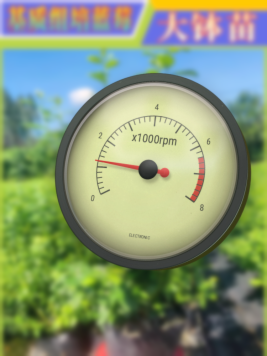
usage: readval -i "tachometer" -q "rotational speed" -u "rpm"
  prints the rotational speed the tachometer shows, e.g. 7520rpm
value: 1200rpm
